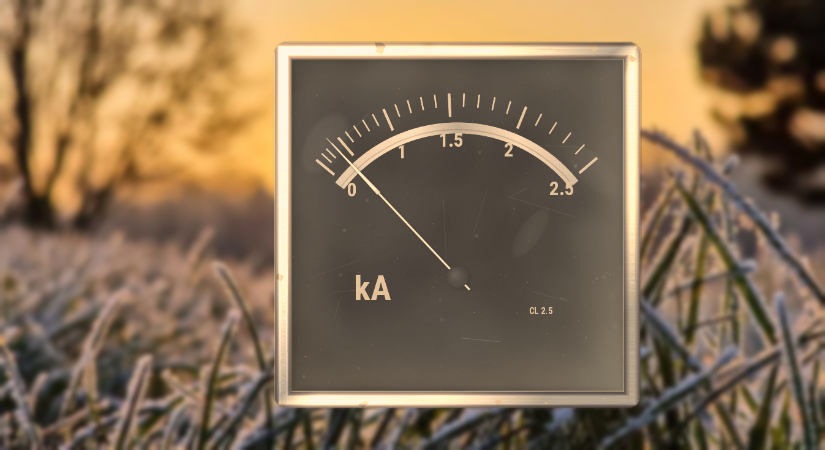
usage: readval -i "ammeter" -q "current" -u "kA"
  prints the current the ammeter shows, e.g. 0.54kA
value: 0.4kA
